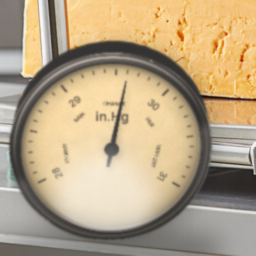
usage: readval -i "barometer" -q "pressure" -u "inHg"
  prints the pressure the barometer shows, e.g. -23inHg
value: 29.6inHg
